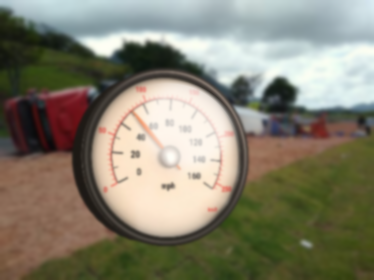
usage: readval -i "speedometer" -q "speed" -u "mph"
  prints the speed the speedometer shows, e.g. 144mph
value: 50mph
